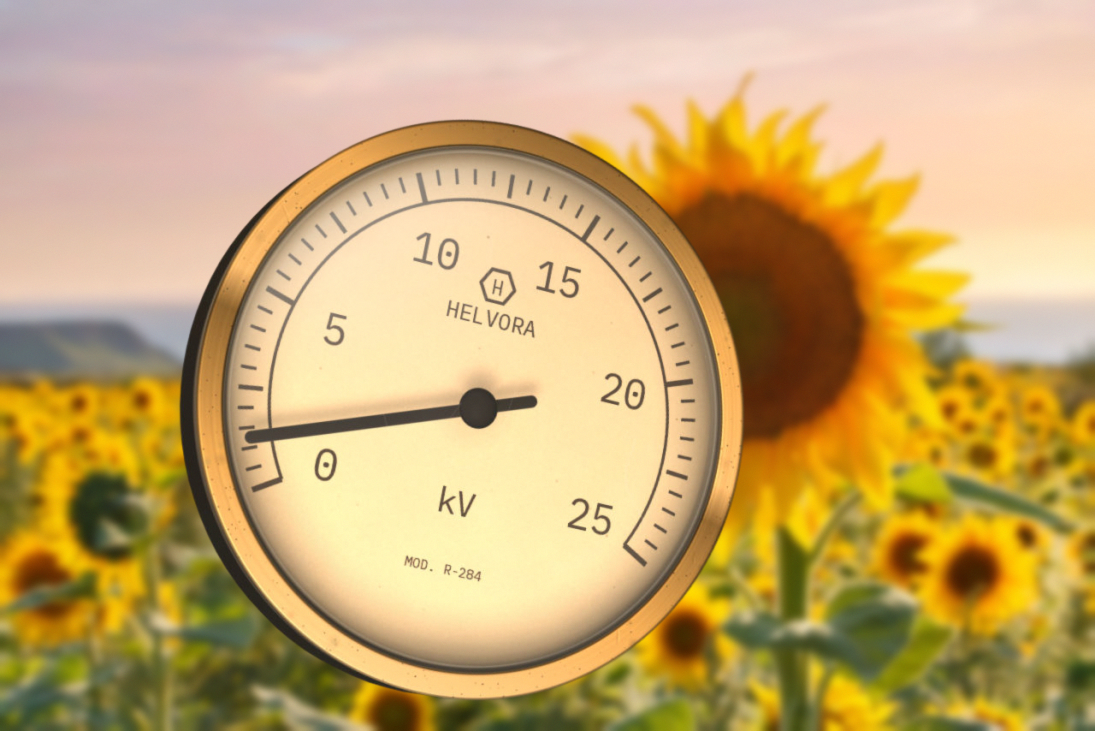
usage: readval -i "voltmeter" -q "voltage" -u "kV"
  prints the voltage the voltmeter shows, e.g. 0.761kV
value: 1.25kV
